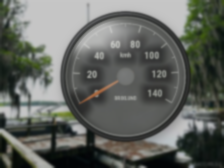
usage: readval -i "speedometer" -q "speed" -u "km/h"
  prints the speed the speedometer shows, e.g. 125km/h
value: 0km/h
